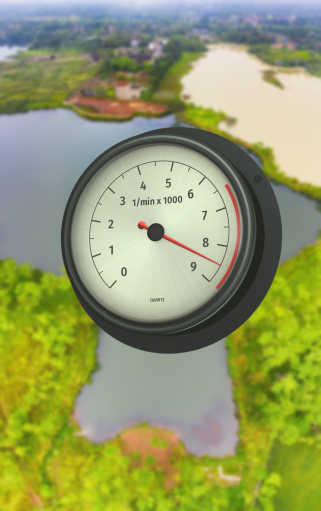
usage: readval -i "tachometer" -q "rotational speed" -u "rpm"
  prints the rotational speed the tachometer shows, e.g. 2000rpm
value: 8500rpm
